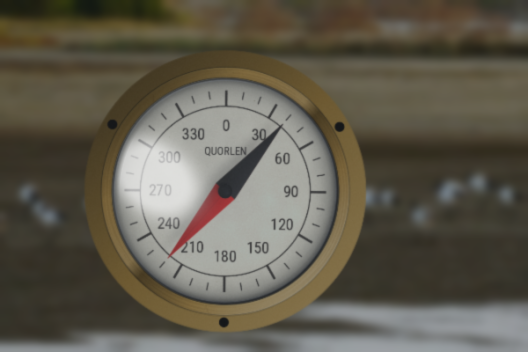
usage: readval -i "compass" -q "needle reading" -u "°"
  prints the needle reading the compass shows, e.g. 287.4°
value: 220°
